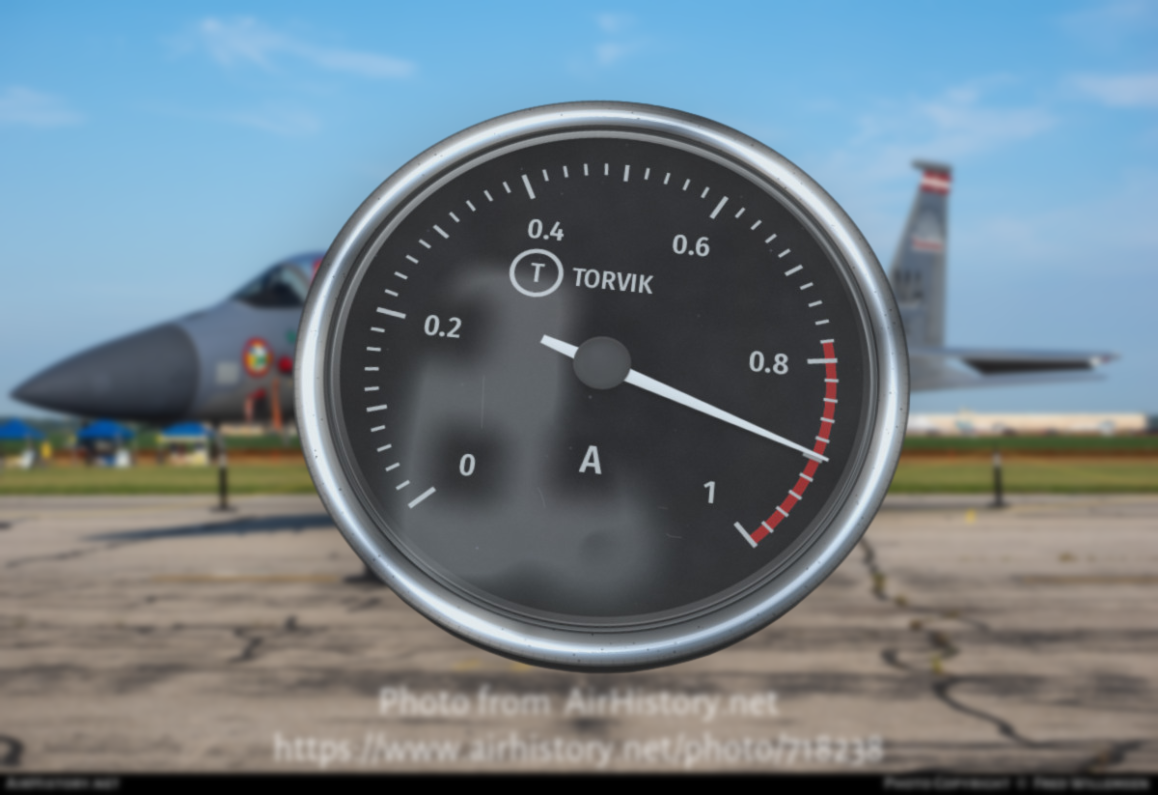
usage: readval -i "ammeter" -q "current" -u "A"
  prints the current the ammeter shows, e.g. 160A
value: 0.9A
